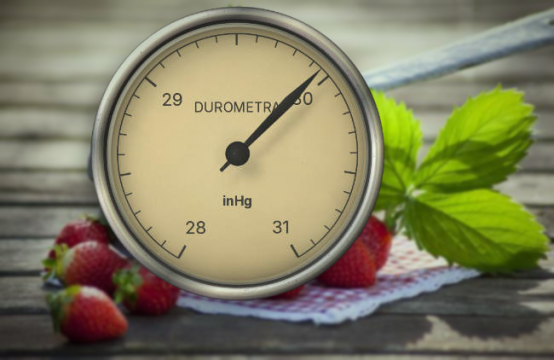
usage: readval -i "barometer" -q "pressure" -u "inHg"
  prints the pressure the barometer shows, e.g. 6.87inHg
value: 29.95inHg
